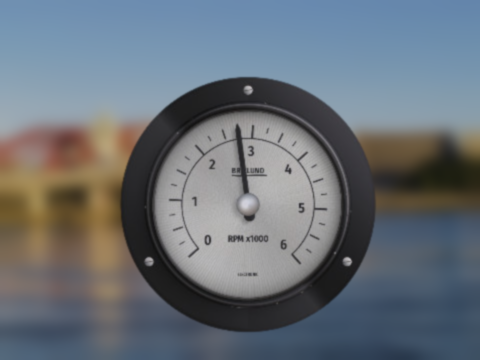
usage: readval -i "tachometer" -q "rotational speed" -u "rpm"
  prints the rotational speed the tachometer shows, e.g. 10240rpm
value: 2750rpm
